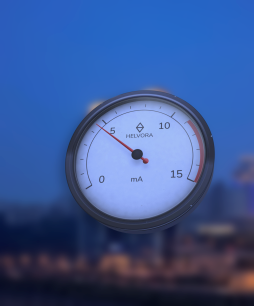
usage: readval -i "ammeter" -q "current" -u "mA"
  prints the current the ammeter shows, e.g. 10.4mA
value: 4.5mA
